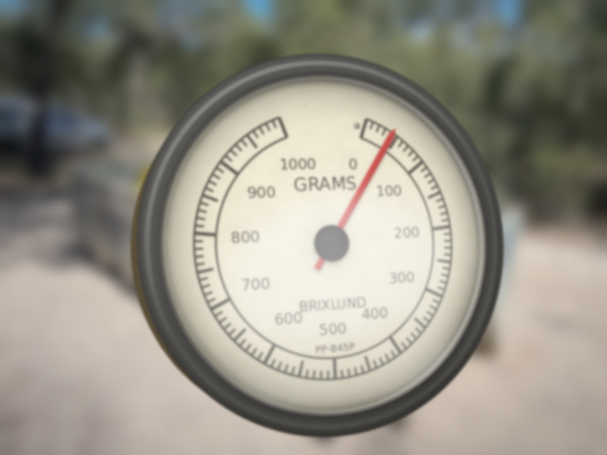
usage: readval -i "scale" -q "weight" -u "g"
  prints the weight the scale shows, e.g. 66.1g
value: 40g
